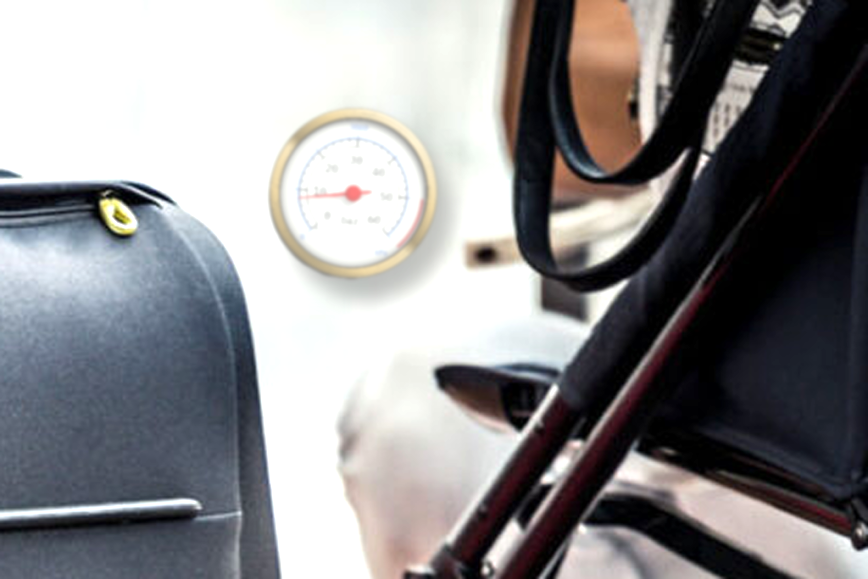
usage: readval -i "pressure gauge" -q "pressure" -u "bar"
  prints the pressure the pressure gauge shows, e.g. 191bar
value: 8bar
